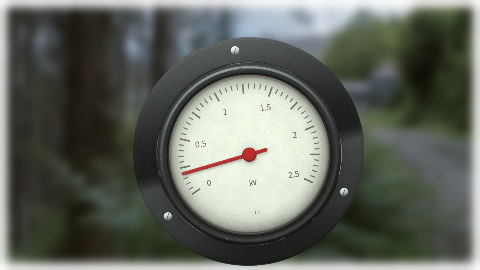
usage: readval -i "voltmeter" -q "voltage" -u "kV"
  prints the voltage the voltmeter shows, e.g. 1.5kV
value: 0.2kV
